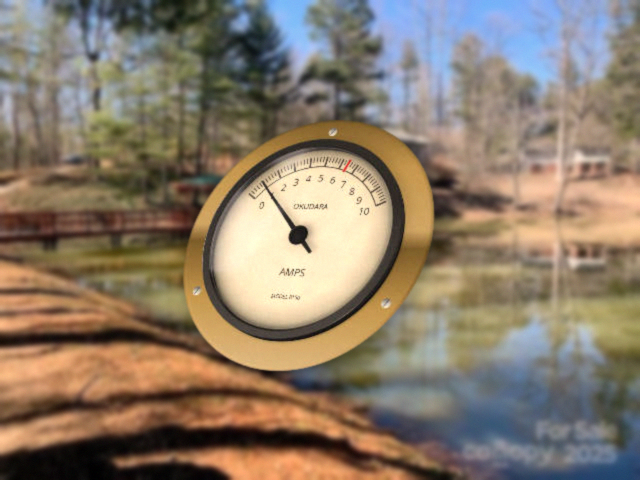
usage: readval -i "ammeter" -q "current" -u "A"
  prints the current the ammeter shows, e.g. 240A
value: 1A
